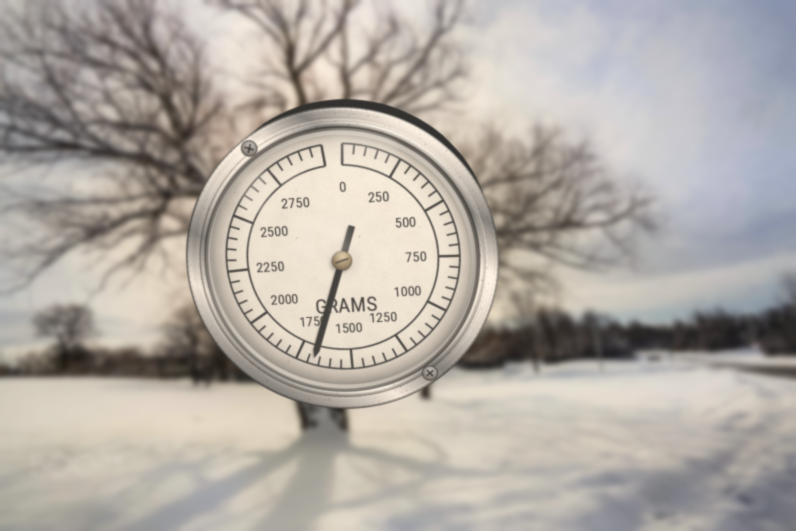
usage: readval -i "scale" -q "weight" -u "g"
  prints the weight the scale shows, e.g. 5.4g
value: 1675g
